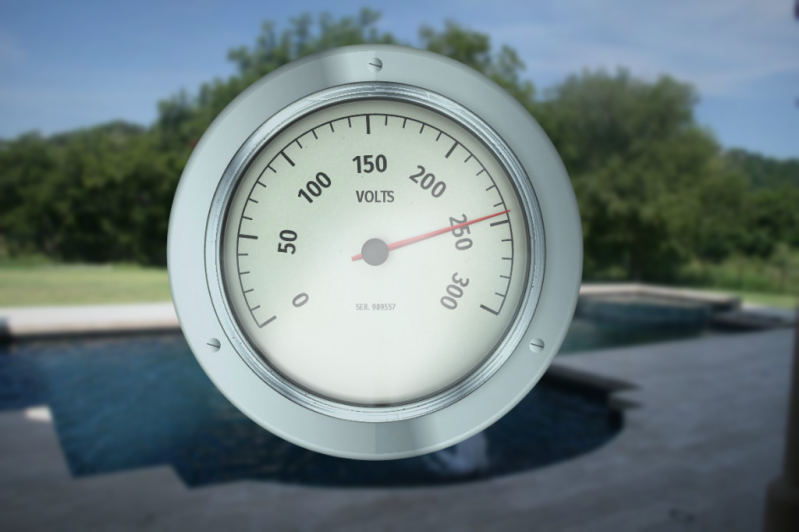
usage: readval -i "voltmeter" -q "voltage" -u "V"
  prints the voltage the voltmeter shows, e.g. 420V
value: 245V
